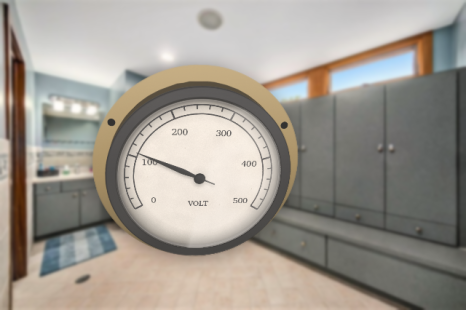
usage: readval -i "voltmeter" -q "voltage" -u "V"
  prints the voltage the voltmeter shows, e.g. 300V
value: 110V
